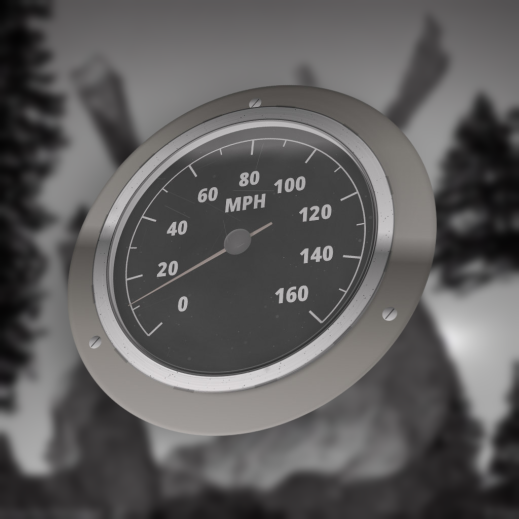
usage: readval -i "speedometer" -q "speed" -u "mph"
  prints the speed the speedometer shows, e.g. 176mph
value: 10mph
